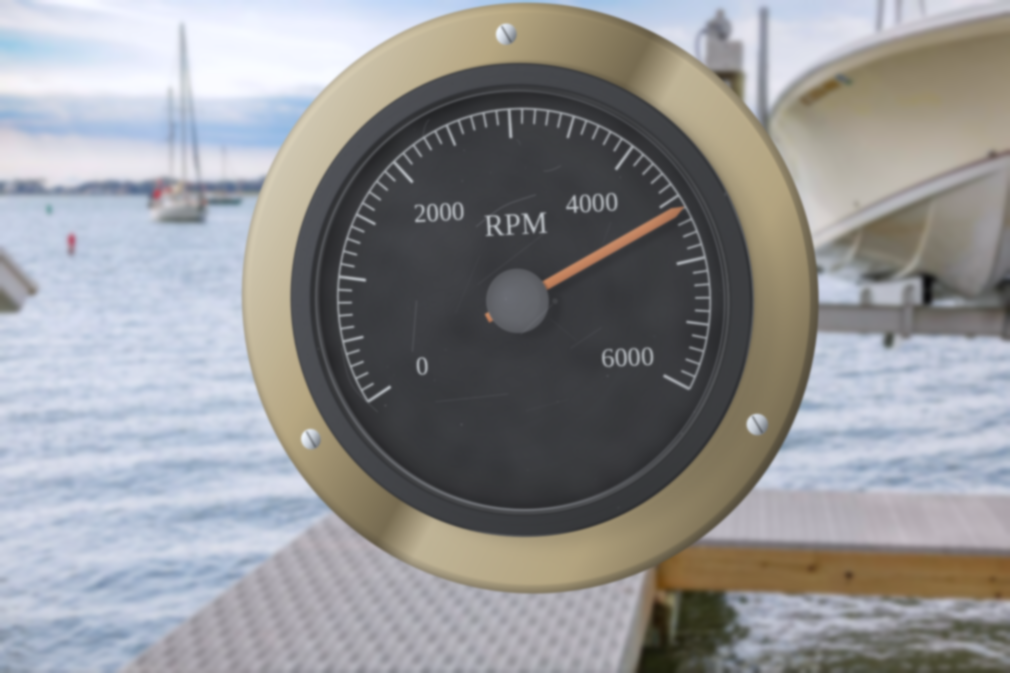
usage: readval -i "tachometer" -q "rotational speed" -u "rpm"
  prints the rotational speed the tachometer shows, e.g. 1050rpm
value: 4600rpm
